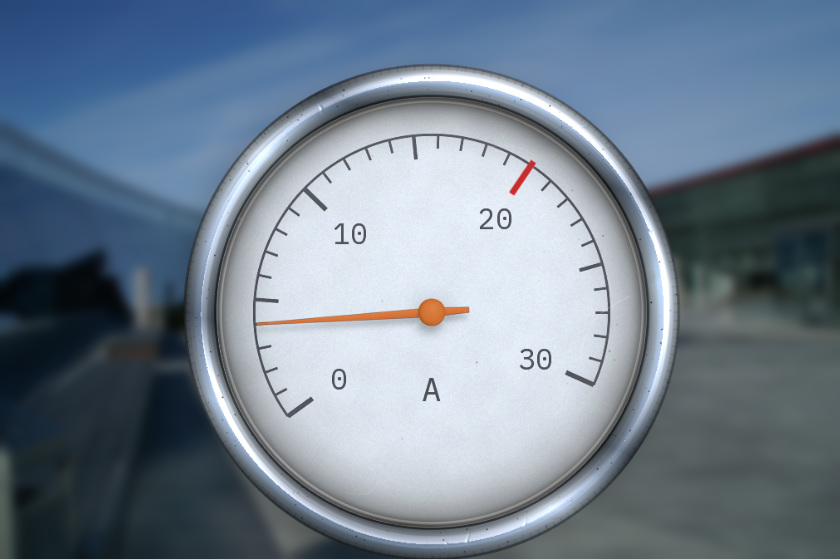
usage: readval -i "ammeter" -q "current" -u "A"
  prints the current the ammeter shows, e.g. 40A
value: 4A
